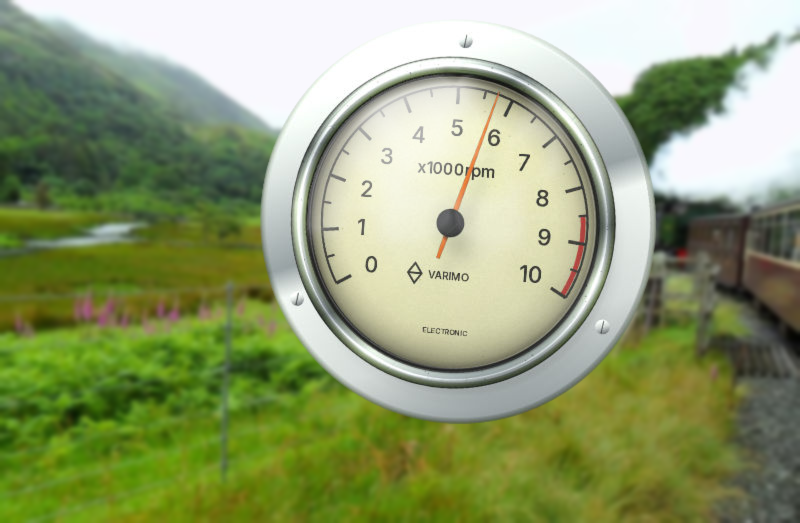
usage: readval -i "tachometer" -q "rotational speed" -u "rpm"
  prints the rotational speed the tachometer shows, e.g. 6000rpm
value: 5750rpm
